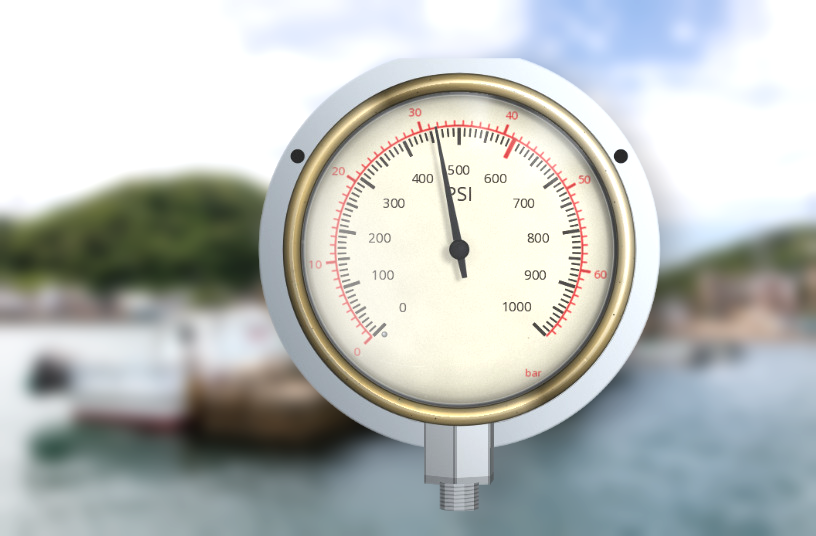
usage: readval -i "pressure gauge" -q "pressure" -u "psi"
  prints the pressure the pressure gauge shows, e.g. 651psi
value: 460psi
